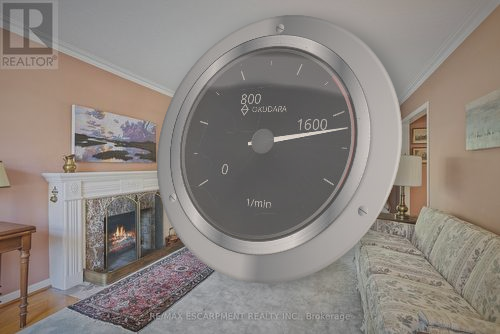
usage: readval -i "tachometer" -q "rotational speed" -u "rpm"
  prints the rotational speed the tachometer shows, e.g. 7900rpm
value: 1700rpm
